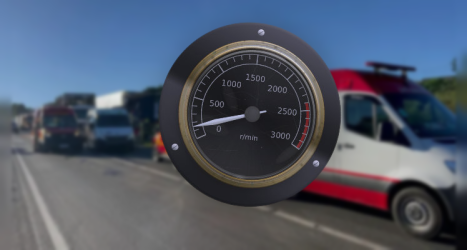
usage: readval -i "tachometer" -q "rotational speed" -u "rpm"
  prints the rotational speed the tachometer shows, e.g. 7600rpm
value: 150rpm
